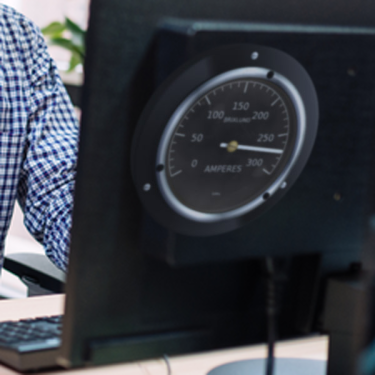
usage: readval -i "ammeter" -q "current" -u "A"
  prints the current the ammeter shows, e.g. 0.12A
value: 270A
